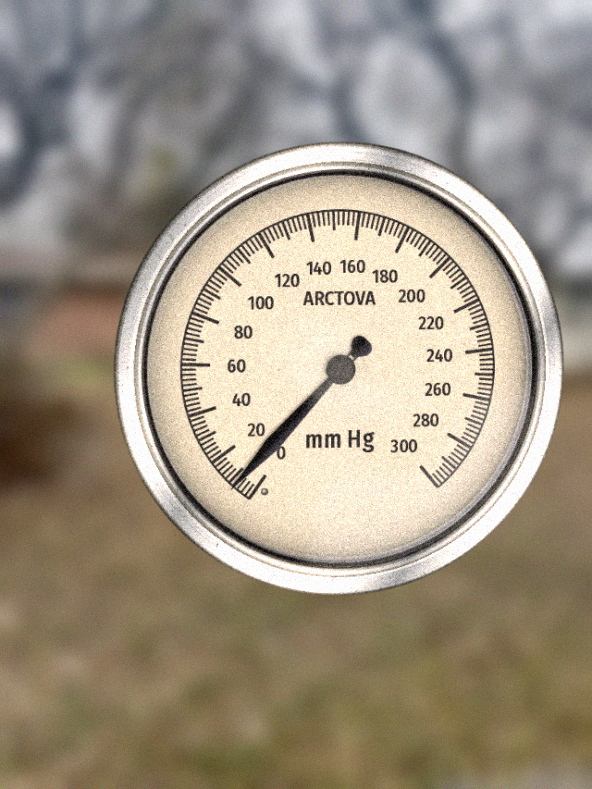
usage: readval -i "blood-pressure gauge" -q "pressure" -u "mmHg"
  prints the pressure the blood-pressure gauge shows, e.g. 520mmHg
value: 8mmHg
